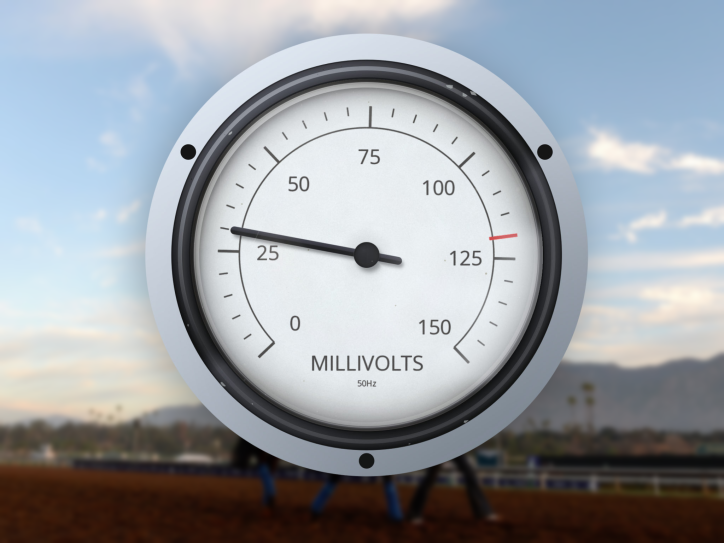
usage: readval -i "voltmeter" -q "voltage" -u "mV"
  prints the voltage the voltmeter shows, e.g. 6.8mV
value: 30mV
